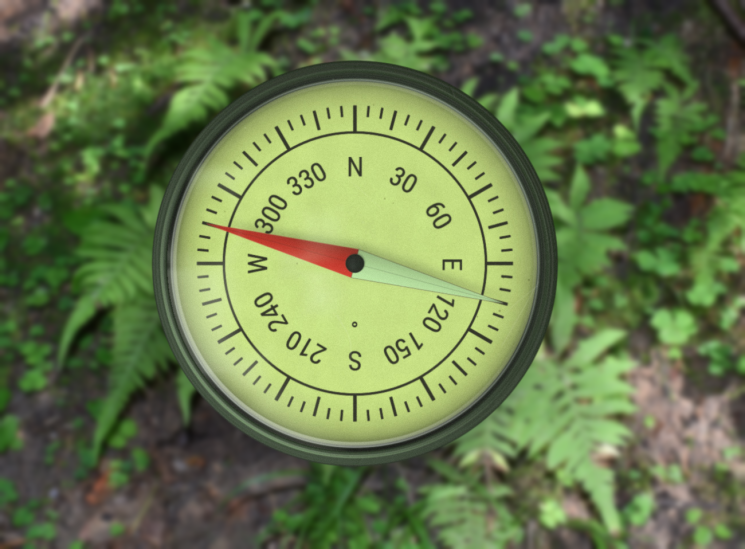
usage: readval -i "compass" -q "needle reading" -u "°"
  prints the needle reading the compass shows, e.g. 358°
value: 285°
